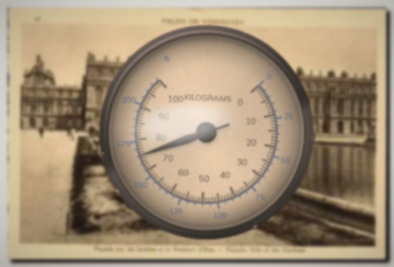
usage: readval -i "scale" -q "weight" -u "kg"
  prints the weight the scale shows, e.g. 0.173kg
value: 75kg
